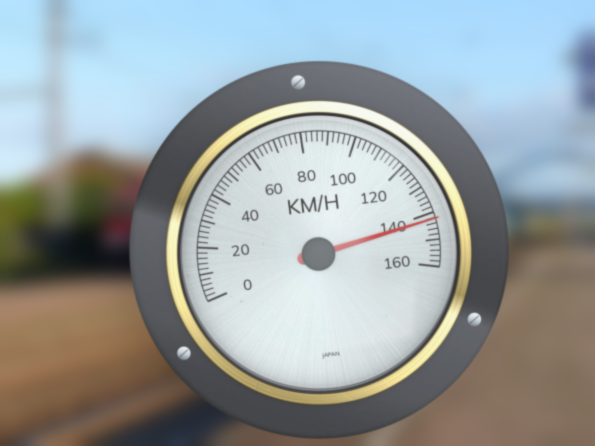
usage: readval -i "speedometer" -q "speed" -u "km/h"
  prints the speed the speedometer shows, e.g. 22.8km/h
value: 142km/h
